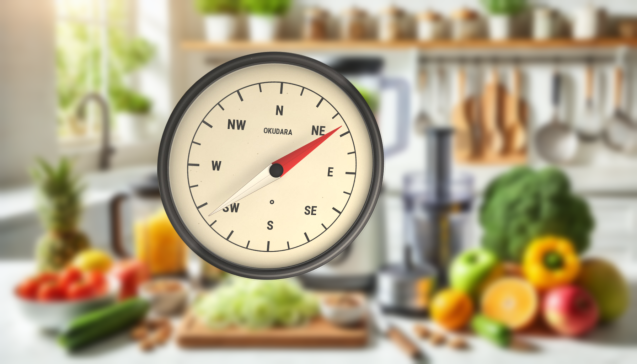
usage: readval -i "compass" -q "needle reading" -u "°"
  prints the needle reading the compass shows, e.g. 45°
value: 52.5°
